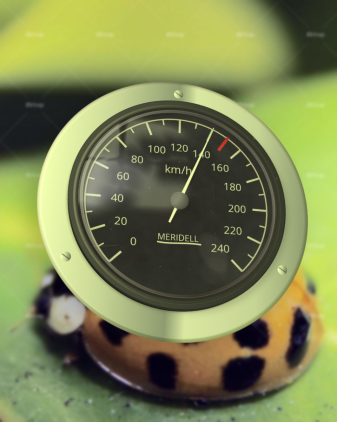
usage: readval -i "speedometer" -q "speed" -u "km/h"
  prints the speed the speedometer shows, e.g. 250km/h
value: 140km/h
